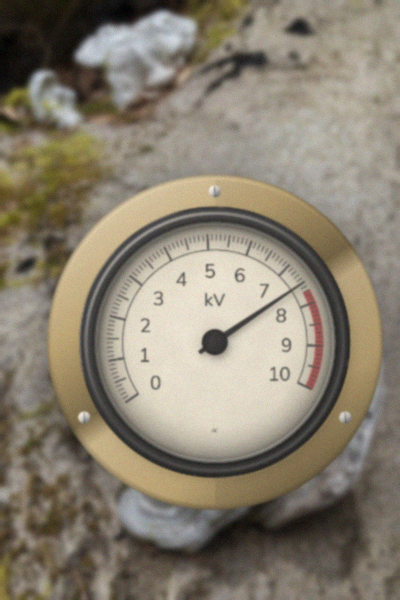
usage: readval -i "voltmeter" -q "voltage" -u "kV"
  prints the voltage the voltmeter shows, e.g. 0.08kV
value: 7.5kV
